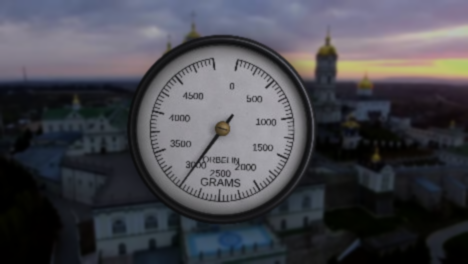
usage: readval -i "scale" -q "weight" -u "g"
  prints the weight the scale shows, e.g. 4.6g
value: 3000g
